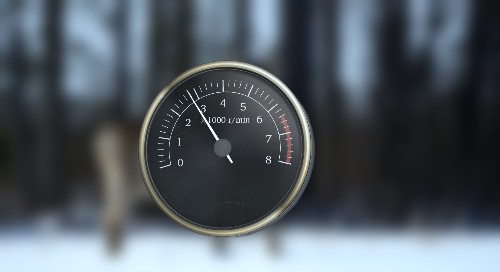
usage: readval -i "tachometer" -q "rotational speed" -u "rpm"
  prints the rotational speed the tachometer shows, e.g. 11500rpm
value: 2800rpm
